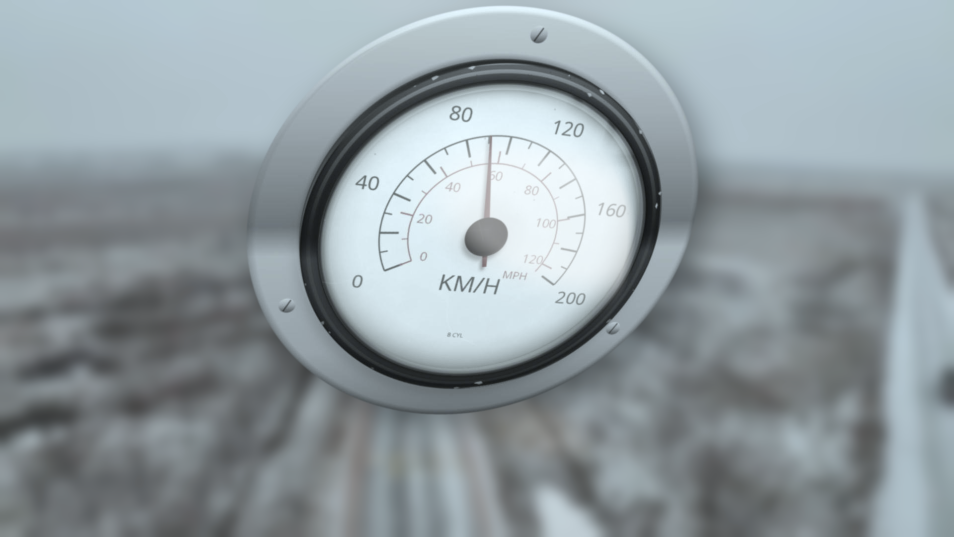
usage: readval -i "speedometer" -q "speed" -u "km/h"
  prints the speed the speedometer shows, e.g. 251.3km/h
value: 90km/h
